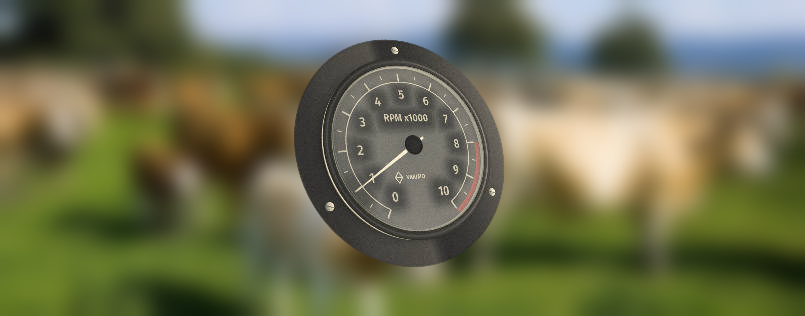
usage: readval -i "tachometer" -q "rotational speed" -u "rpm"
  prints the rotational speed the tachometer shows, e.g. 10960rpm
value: 1000rpm
